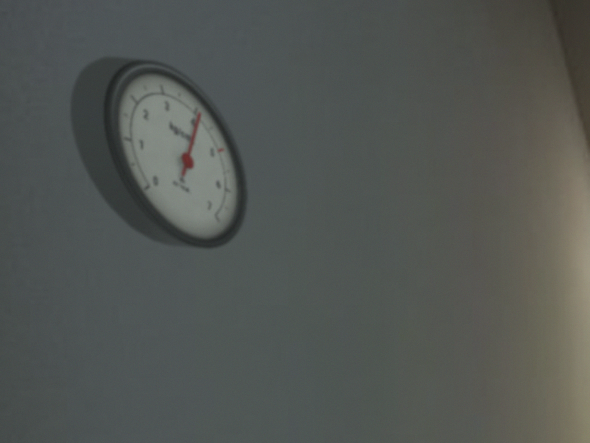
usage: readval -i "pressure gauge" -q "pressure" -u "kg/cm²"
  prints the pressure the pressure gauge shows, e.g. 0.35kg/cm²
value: 4kg/cm²
